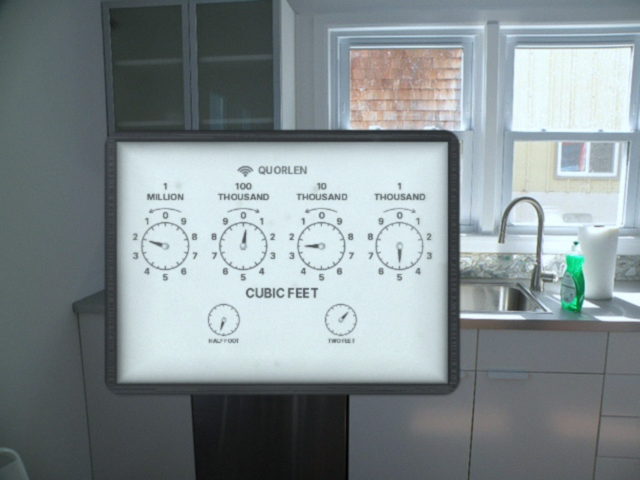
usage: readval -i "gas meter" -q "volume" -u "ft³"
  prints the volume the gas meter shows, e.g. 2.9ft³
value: 202500ft³
